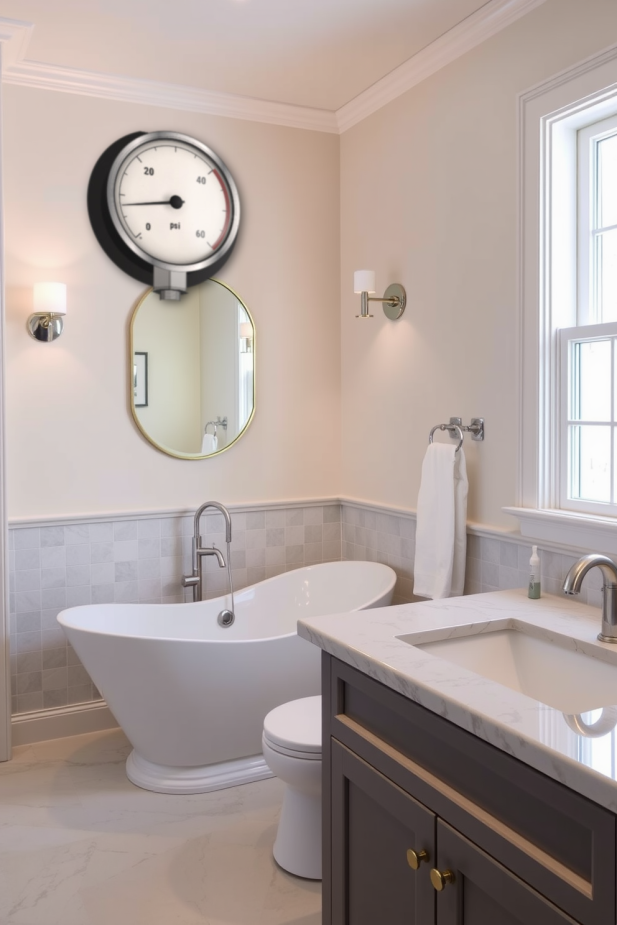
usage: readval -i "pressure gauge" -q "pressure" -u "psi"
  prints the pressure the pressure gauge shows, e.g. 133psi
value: 7.5psi
